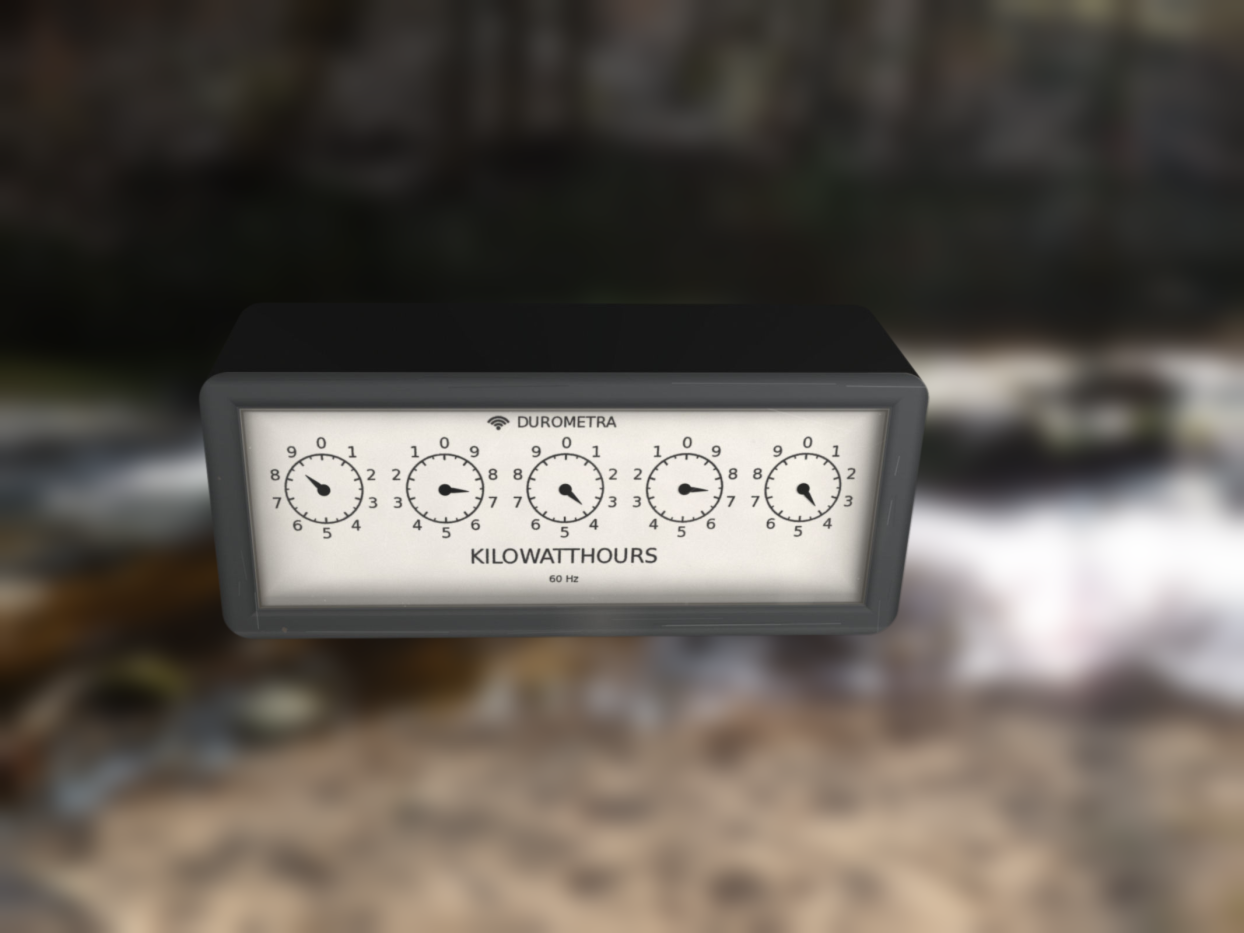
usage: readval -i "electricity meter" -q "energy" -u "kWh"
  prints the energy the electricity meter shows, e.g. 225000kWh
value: 87374kWh
